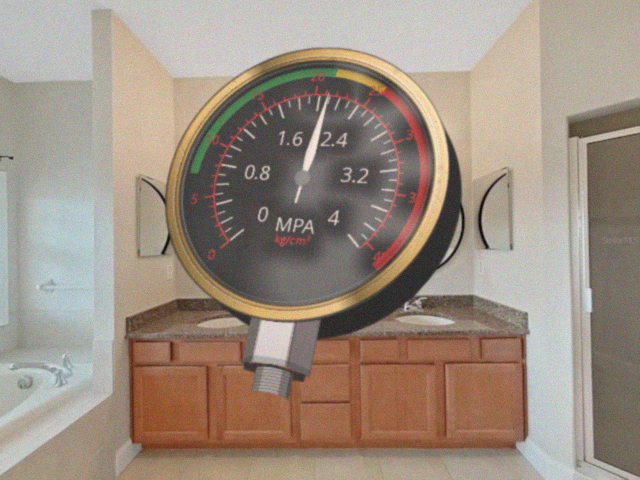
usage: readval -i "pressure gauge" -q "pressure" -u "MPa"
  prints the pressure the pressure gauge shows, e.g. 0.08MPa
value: 2.1MPa
